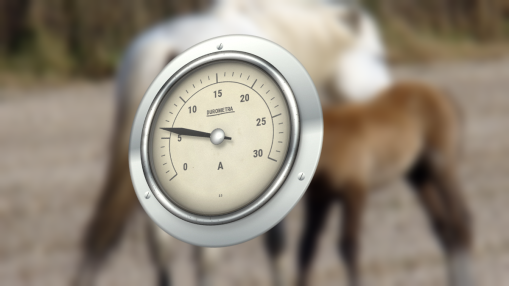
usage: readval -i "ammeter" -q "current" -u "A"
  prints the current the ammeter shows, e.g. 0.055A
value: 6A
